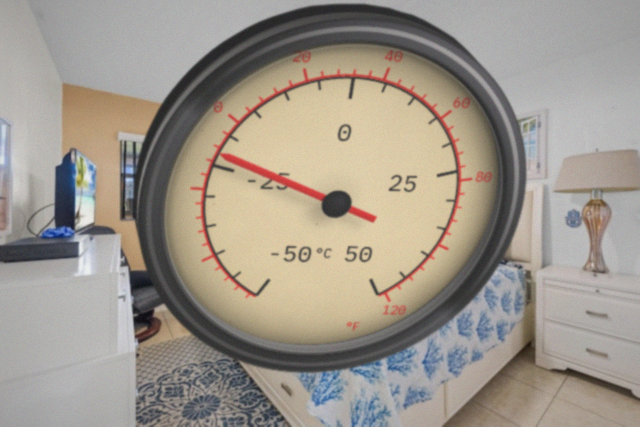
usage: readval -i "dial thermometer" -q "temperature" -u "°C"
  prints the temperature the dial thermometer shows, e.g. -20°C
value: -22.5°C
